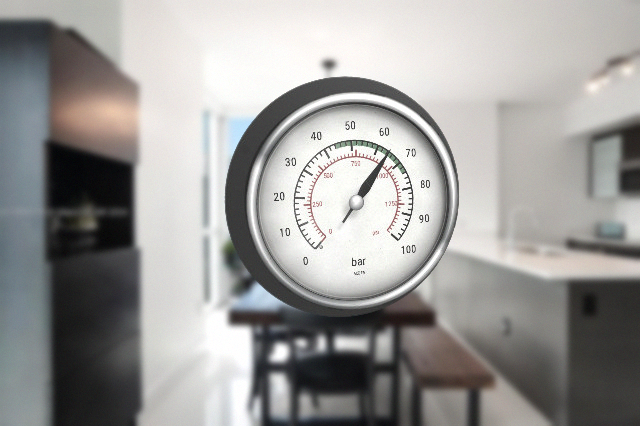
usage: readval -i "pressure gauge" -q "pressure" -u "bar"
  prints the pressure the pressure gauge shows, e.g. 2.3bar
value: 64bar
